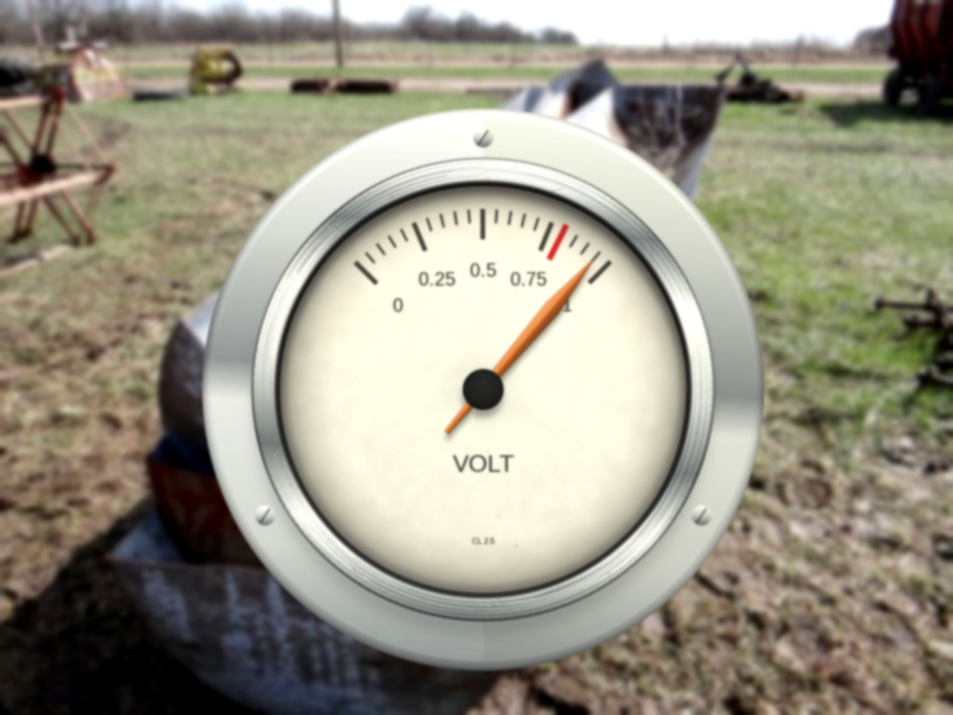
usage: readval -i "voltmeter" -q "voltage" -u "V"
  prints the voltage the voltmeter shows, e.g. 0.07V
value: 0.95V
